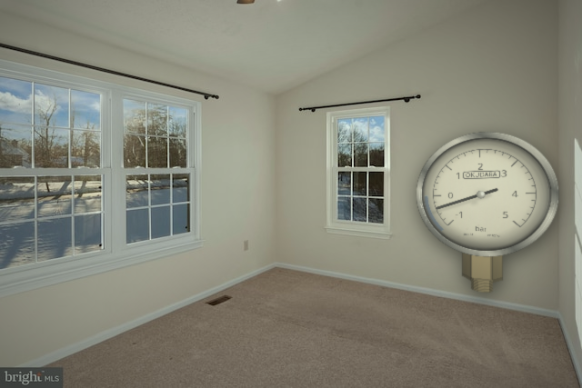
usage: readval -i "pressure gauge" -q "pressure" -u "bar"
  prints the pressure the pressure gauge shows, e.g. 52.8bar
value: -0.4bar
